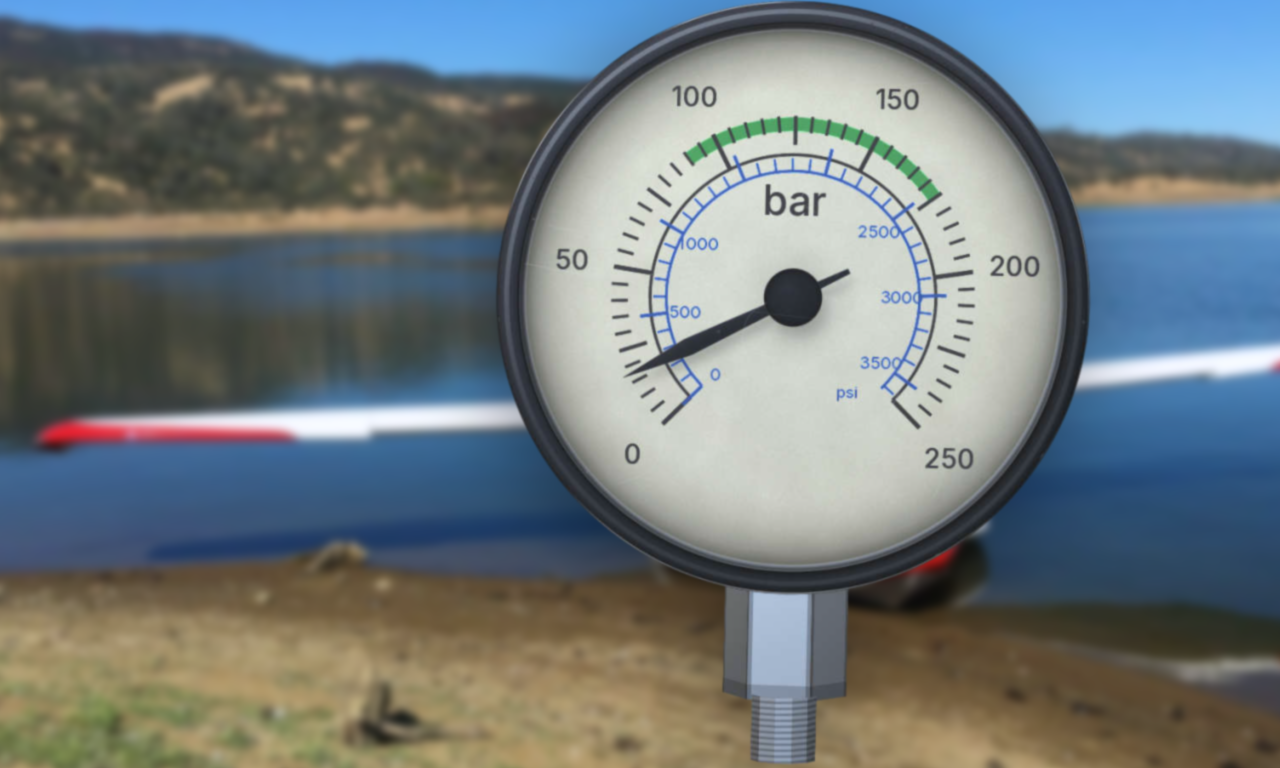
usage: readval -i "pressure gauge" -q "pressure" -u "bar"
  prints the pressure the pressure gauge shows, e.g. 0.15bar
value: 17.5bar
